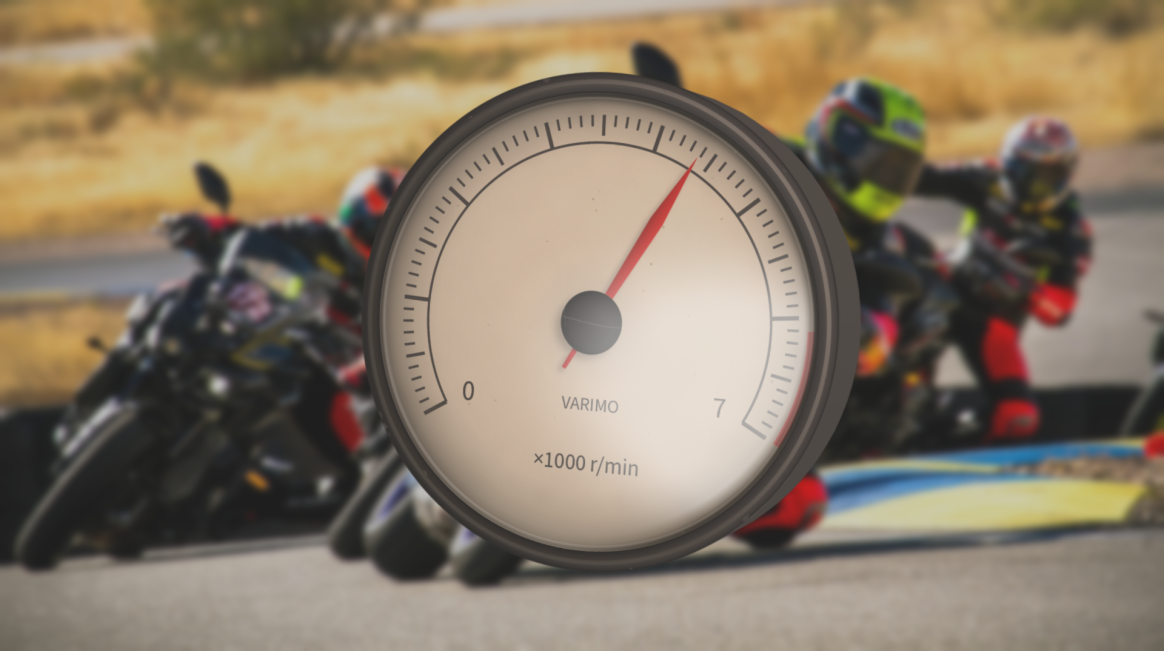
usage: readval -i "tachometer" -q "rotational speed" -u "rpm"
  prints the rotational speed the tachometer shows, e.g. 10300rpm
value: 4400rpm
